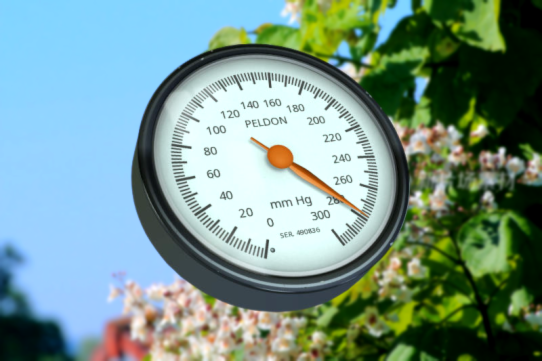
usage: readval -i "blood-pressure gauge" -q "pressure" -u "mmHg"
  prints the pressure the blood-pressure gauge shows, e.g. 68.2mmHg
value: 280mmHg
